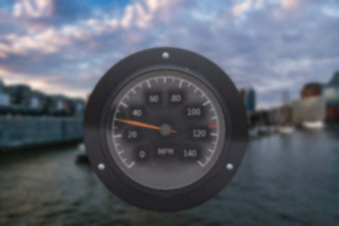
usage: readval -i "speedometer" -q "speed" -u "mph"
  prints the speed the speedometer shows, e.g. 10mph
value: 30mph
